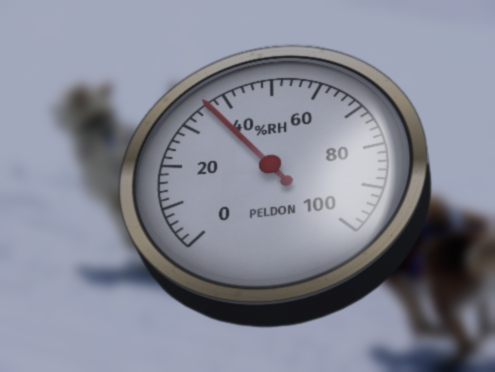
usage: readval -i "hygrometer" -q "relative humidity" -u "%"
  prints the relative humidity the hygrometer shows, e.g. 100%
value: 36%
